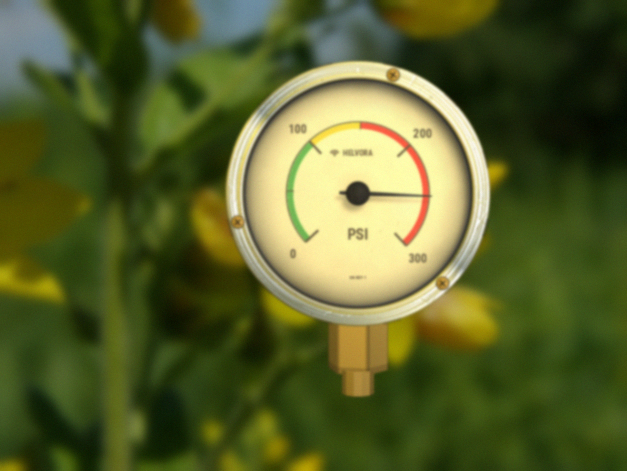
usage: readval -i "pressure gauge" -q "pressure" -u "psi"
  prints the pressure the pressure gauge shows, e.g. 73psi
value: 250psi
